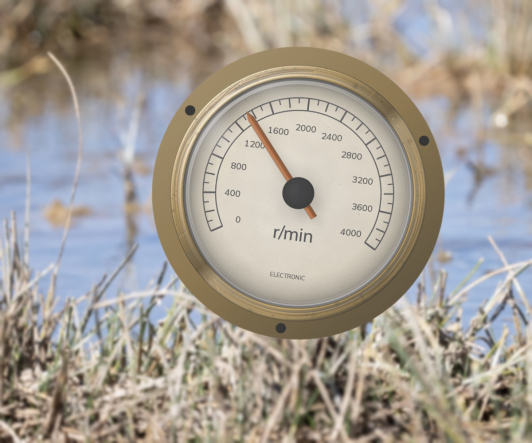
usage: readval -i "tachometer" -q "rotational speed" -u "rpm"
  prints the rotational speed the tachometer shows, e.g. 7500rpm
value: 1350rpm
